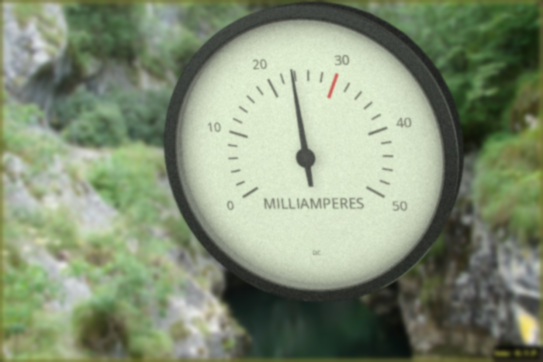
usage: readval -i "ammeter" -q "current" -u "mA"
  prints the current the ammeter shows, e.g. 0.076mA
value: 24mA
